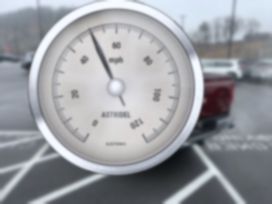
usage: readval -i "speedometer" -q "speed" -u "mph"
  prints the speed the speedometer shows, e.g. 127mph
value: 50mph
